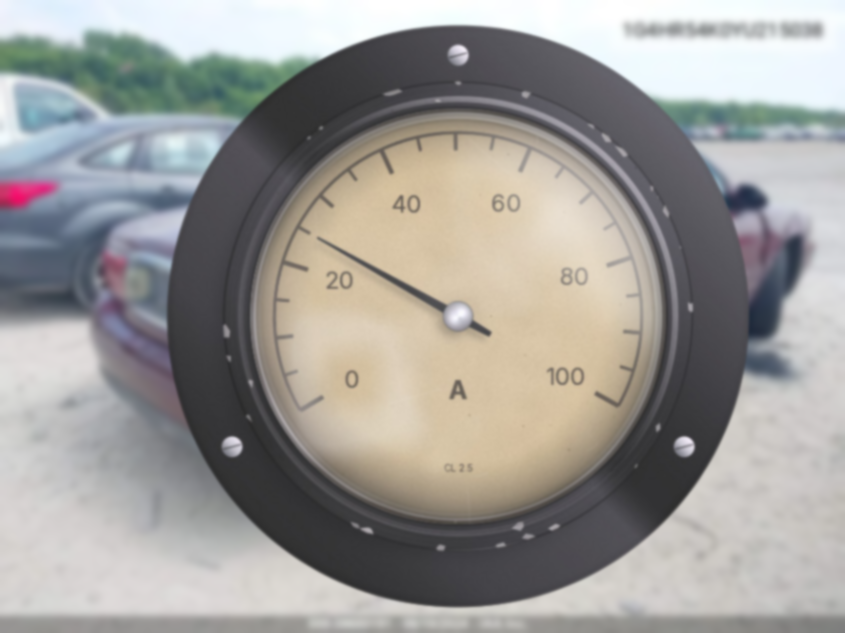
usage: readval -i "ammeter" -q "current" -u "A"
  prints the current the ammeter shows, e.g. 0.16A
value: 25A
